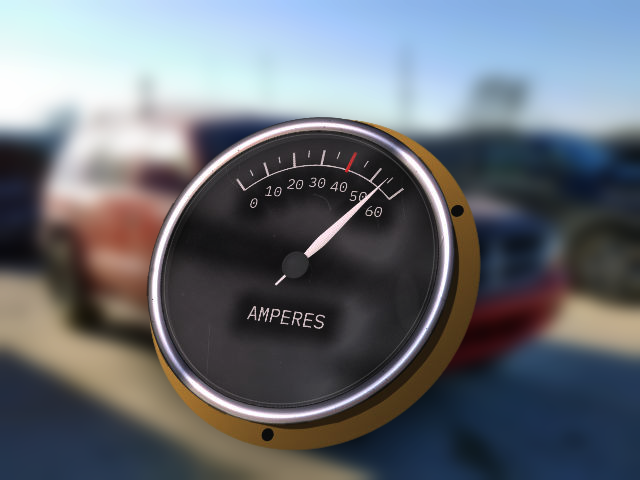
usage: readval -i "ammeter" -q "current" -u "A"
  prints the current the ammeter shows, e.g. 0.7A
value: 55A
